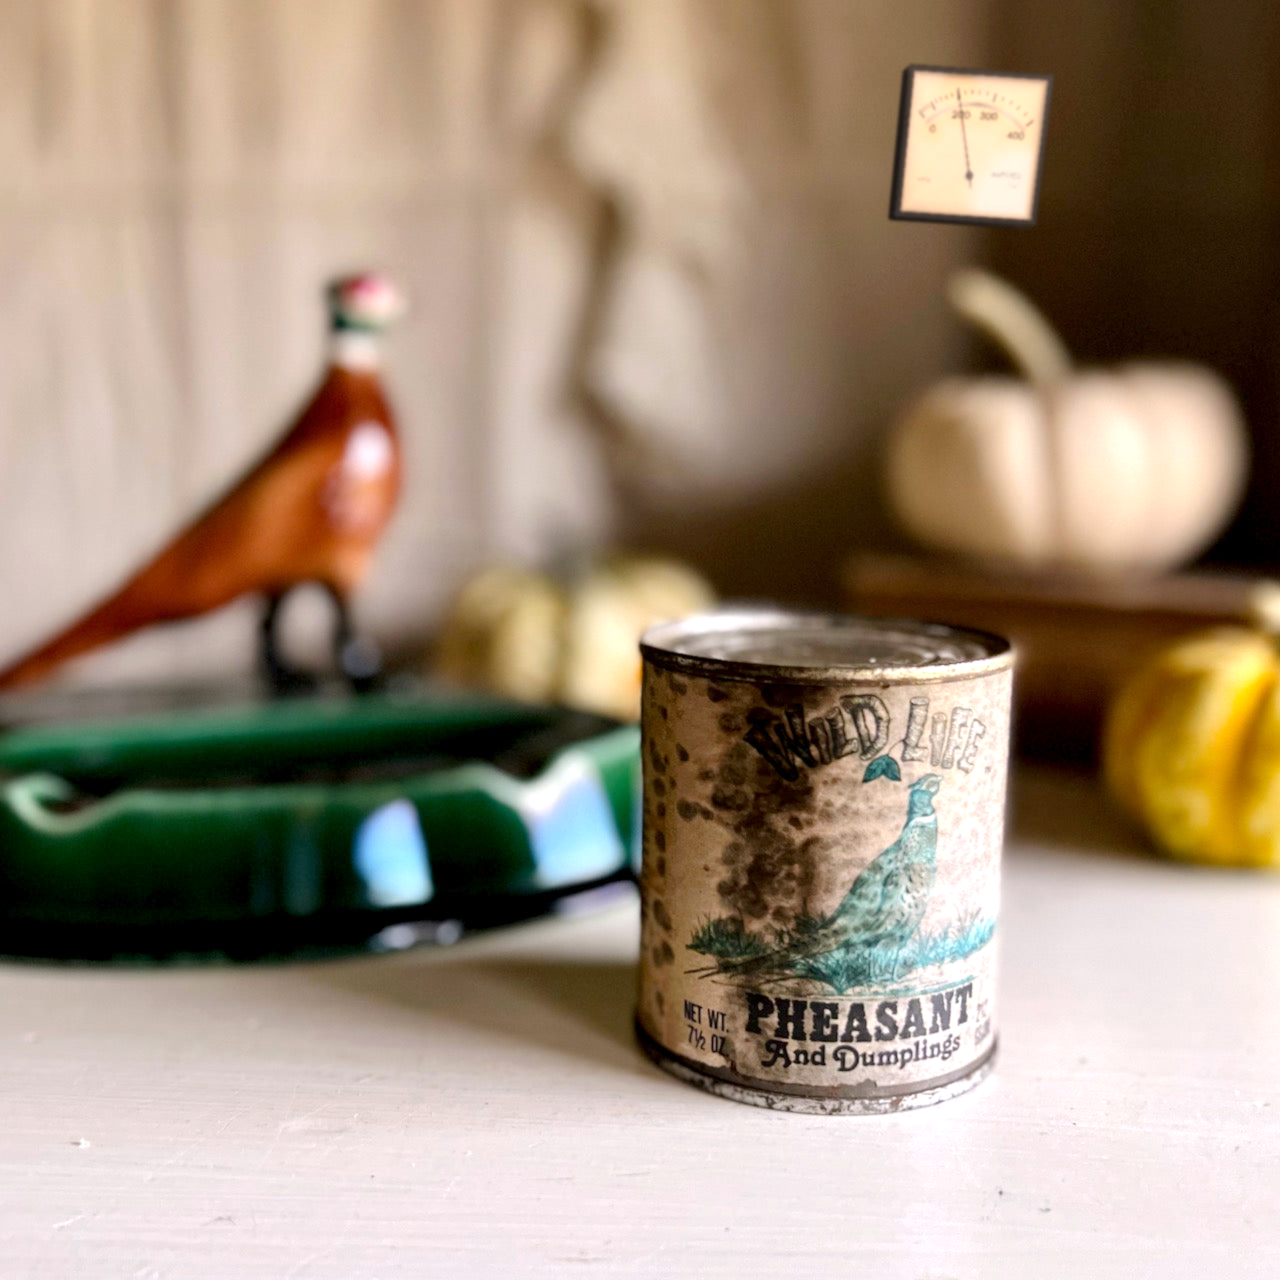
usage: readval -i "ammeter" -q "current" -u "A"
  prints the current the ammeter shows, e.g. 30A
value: 200A
